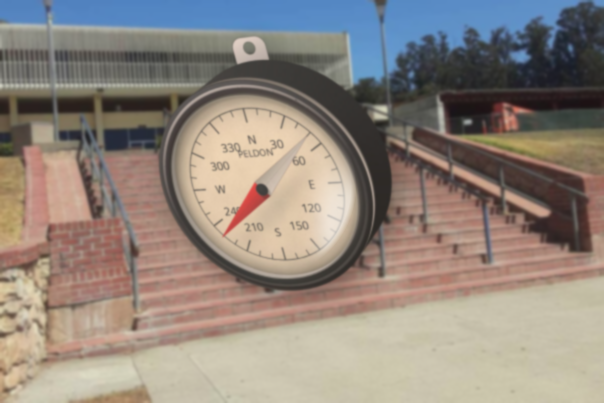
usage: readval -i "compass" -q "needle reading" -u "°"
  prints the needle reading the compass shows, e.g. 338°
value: 230°
